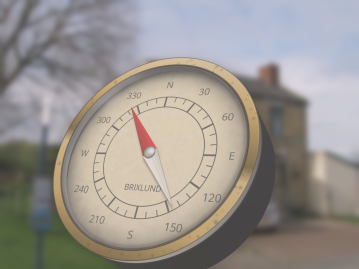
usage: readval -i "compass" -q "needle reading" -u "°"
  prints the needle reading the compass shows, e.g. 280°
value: 325°
